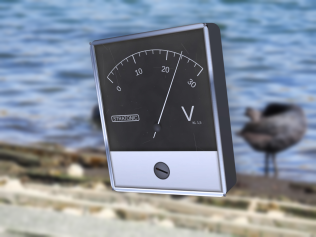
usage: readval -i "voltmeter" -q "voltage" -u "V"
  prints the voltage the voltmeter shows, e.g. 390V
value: 24V
